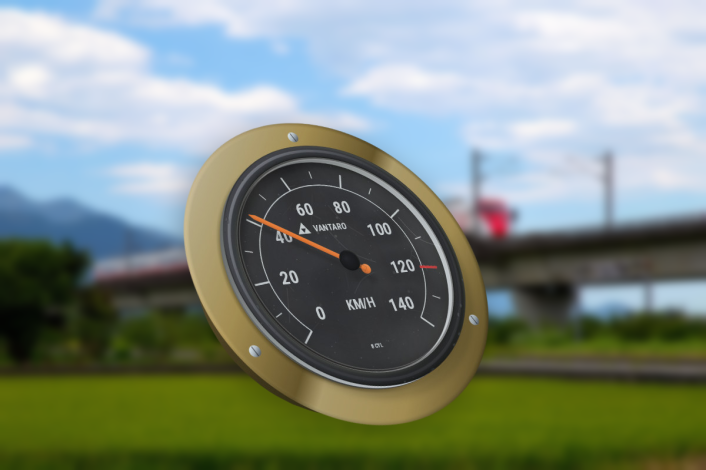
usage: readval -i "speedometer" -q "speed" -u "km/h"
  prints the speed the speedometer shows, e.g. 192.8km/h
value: 40km/h
